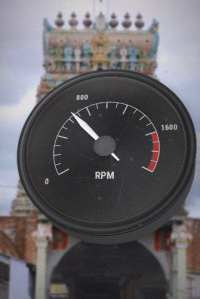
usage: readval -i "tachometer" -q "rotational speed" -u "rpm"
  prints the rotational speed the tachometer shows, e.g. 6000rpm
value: 650rpm
